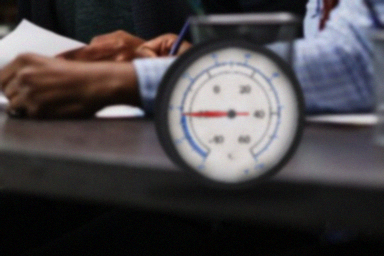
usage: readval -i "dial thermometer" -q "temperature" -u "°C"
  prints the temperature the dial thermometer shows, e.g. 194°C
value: -20°C
